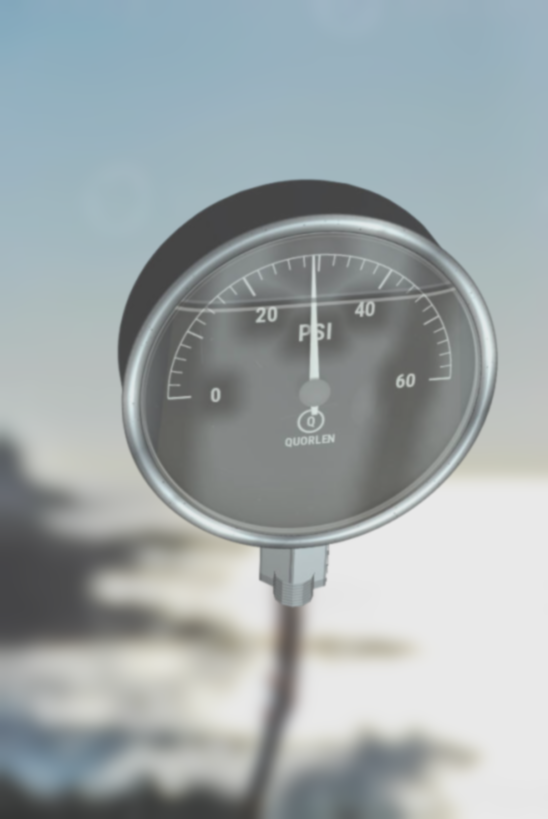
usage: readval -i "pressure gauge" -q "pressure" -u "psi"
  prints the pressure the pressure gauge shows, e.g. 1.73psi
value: 29psi
